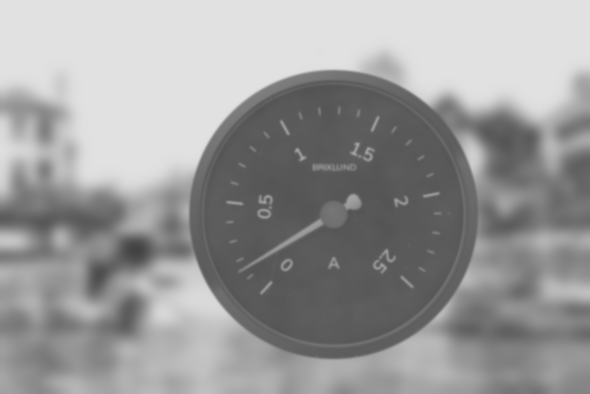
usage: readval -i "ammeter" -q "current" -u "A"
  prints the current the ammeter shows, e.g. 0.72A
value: 0.15A
